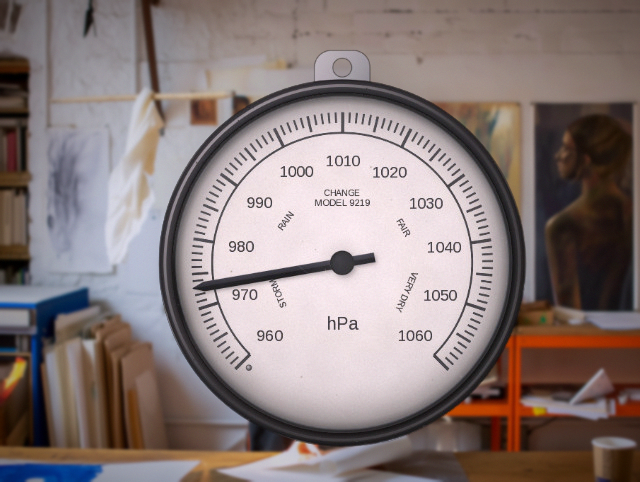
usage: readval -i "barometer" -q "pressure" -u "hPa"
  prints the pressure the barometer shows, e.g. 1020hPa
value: 973hPa
